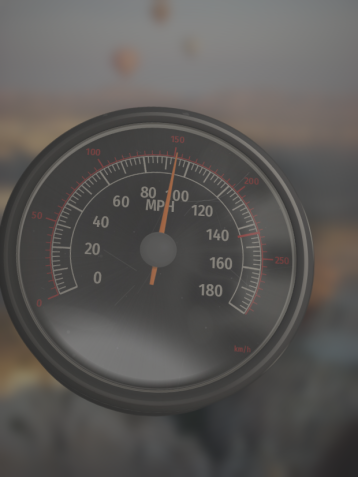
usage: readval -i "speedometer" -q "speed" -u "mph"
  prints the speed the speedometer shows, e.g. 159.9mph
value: 94mph
